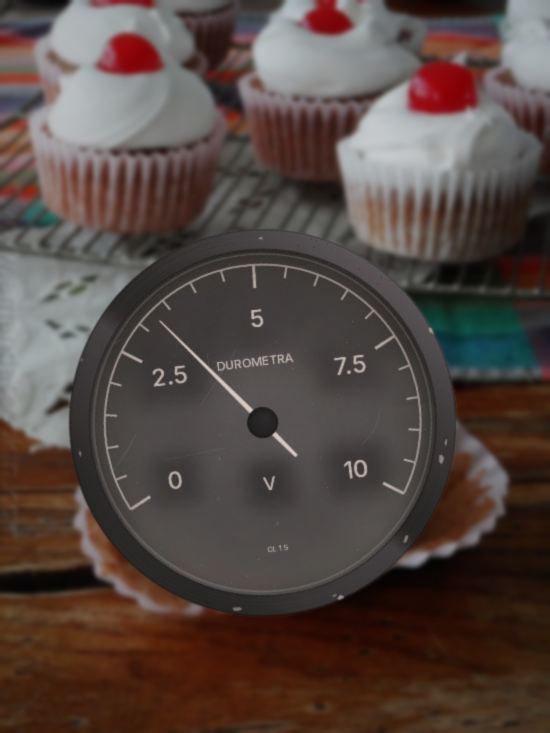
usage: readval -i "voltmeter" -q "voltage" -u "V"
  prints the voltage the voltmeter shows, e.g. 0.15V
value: 3.25V
